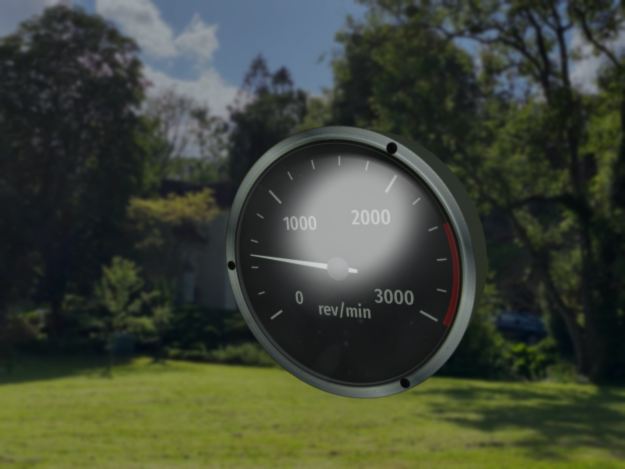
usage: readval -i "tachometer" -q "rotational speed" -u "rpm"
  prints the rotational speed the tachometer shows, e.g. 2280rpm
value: 500rpm
